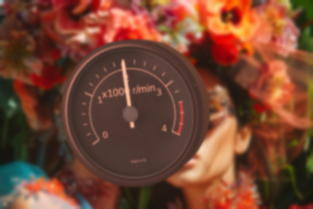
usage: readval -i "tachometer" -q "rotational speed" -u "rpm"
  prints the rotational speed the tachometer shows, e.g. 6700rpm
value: 2000rpm
